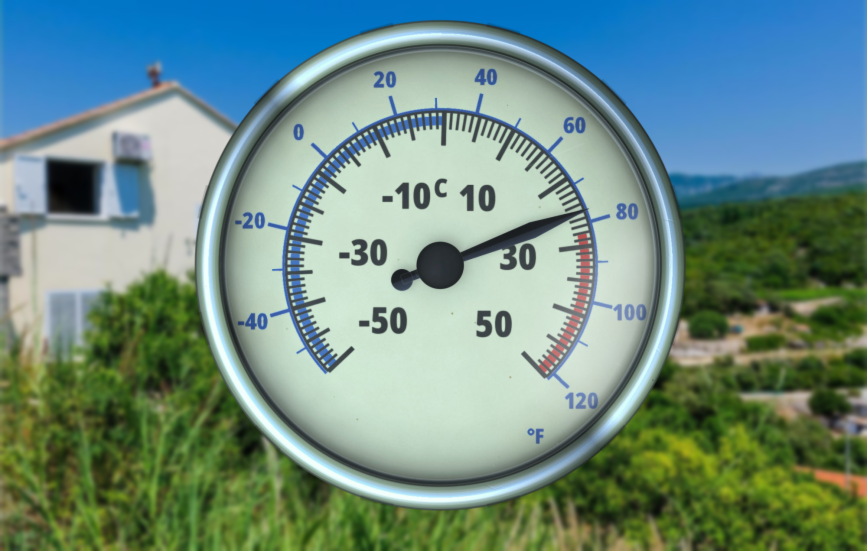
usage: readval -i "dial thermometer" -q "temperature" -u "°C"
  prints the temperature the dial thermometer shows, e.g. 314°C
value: 25°C
